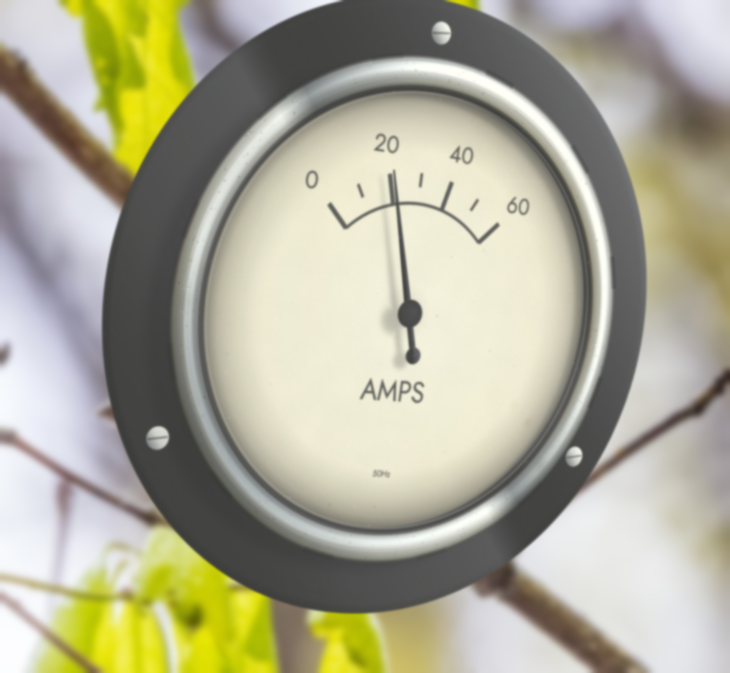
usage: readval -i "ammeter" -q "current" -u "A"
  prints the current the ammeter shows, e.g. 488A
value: 20A
